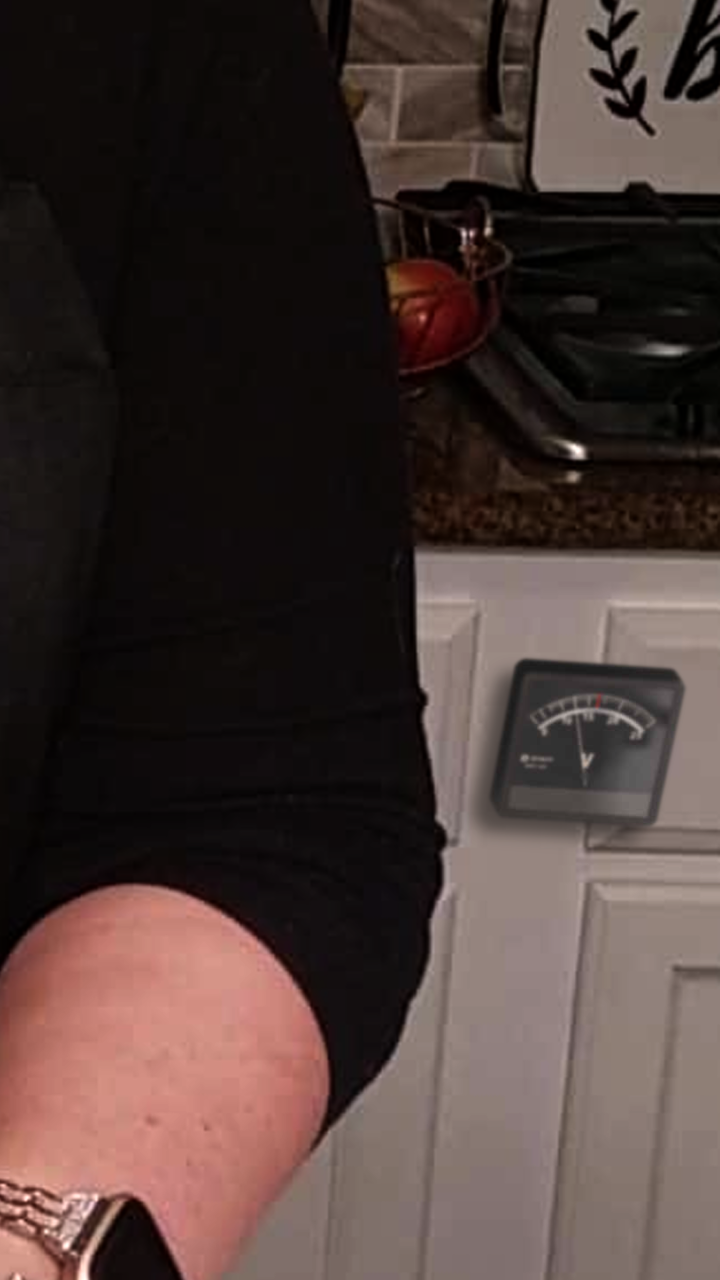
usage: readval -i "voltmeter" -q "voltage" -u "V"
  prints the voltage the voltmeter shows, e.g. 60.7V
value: 12.5V
